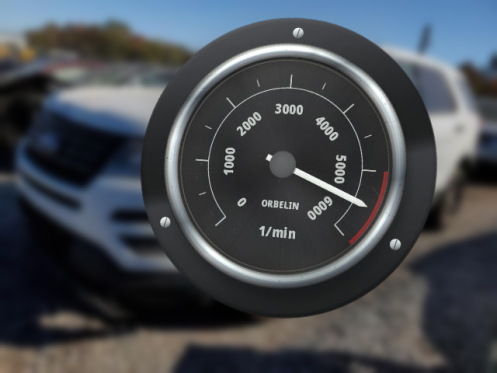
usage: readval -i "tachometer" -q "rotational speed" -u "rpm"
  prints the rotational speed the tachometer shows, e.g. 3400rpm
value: 5500rpm
